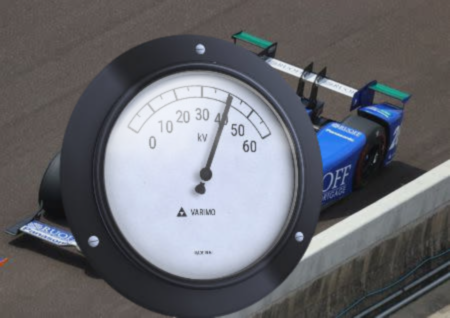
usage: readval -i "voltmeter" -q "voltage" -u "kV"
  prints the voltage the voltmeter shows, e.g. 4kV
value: 40kV
